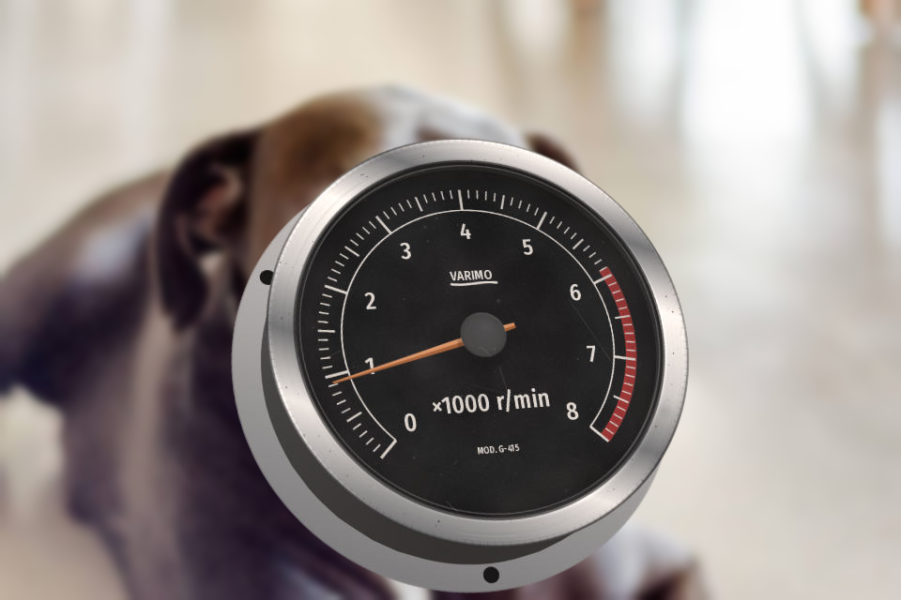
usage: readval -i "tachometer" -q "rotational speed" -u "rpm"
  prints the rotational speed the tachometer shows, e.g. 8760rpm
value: 900rpm
